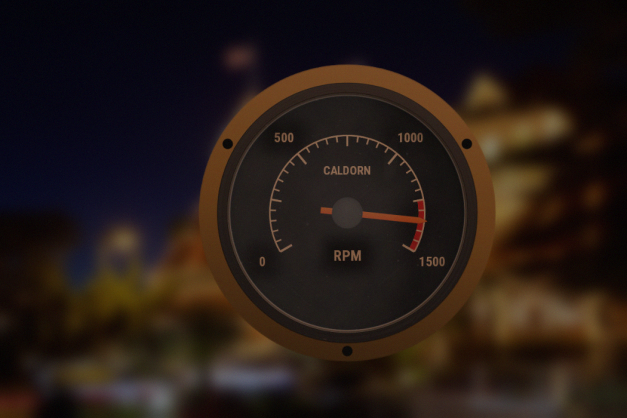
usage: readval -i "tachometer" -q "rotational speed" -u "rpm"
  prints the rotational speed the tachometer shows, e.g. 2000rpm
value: 1350rpm
